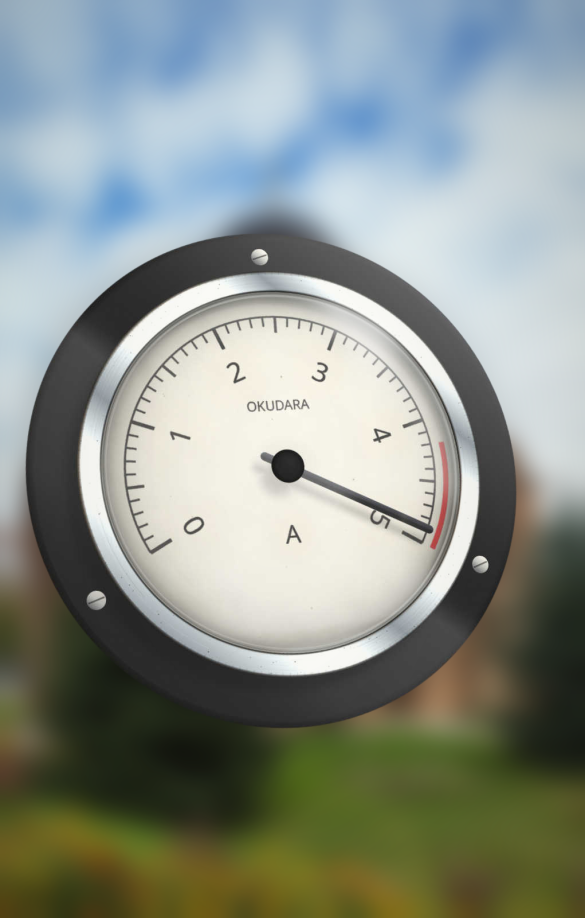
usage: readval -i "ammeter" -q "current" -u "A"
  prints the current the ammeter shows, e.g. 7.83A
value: 4.9A
